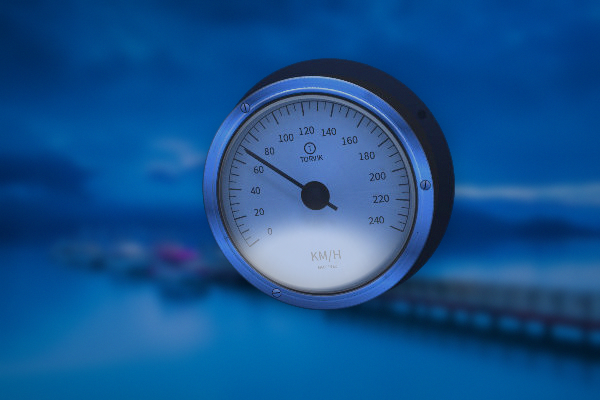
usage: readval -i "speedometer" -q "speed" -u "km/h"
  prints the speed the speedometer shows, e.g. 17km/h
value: 70km/h
